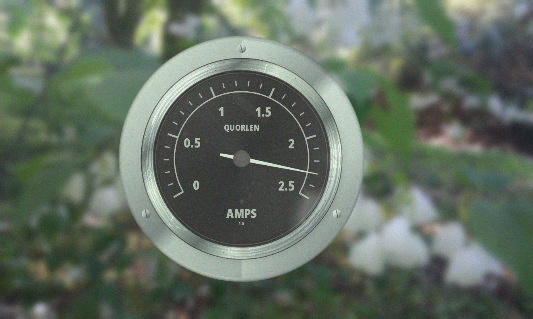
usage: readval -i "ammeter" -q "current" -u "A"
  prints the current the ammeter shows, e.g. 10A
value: 2.3A
